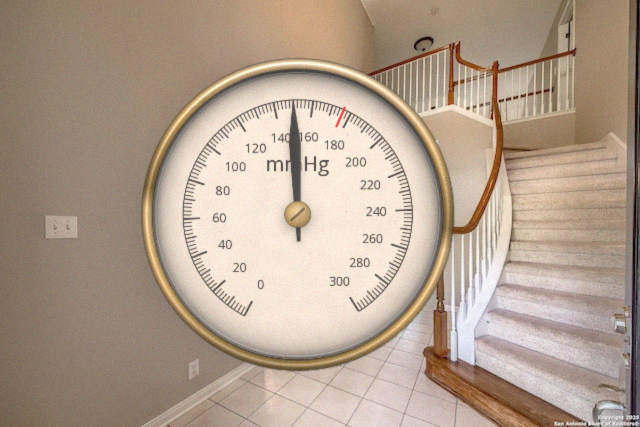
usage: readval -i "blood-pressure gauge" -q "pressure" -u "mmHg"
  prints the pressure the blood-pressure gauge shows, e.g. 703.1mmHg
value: 150mmHg
